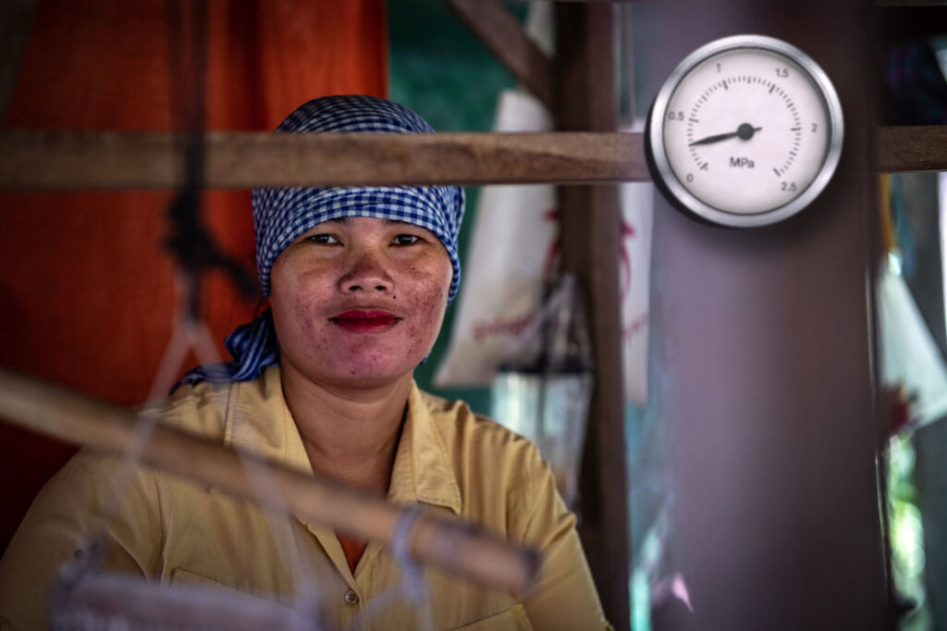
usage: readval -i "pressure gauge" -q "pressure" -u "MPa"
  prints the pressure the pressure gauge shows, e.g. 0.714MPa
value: 0.25MPa
